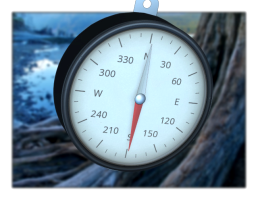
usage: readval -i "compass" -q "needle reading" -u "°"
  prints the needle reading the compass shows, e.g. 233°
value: 180°
